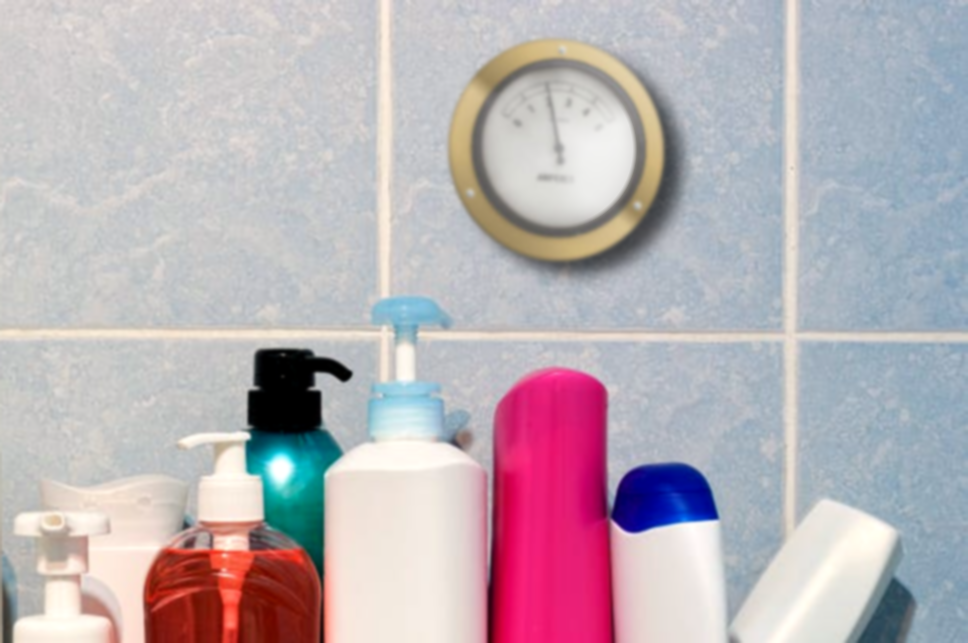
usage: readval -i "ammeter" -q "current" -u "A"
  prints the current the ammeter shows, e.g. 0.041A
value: 2A
